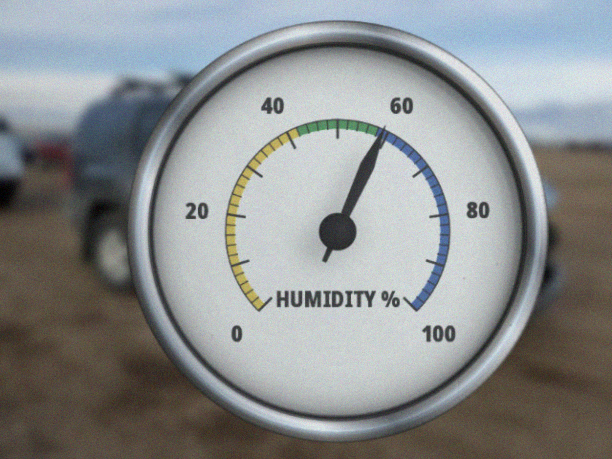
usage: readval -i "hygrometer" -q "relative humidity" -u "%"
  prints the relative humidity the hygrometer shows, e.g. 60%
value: 59%
